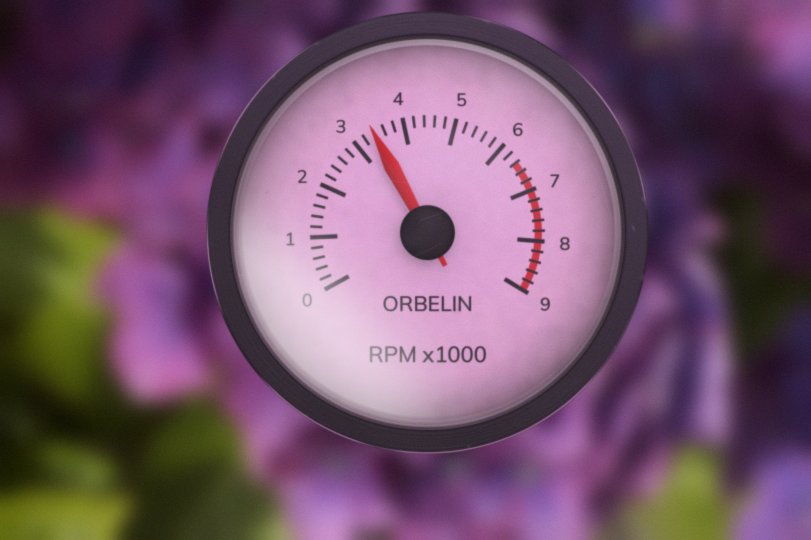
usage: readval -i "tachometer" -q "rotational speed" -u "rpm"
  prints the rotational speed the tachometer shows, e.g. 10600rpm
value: 3400rpm
